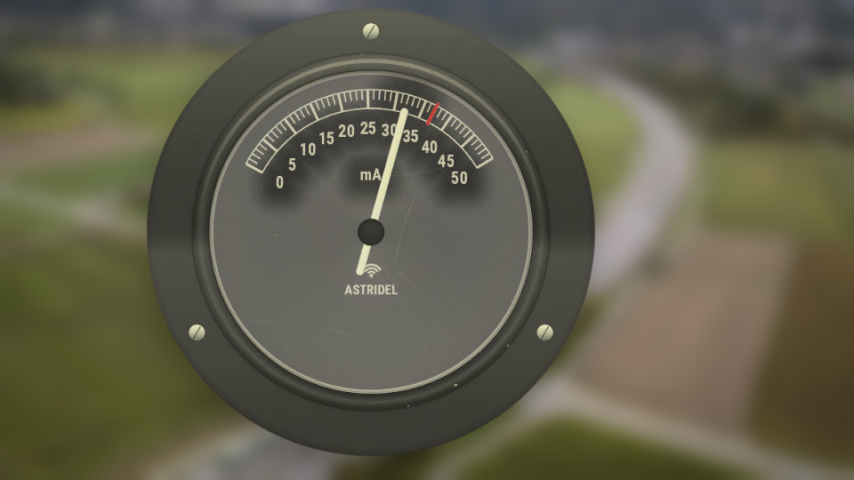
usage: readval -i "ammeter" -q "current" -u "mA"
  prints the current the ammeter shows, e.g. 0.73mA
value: 32mA
